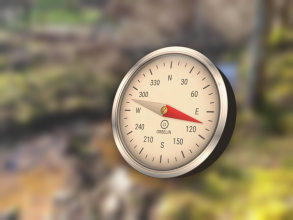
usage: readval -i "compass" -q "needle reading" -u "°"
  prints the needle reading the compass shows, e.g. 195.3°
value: 105°
